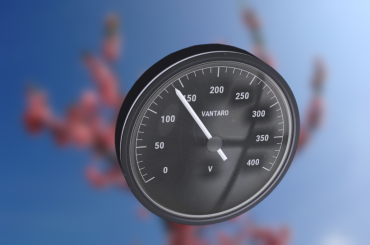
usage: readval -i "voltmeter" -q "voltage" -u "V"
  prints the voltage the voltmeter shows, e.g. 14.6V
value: 140V
